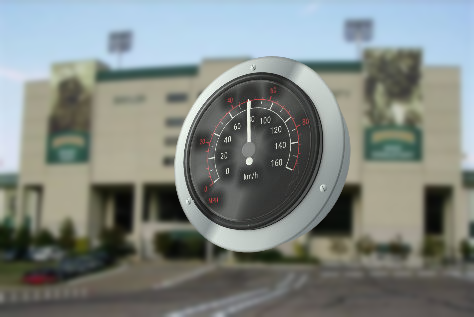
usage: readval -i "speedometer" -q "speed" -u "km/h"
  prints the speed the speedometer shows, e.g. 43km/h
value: 80km/h
